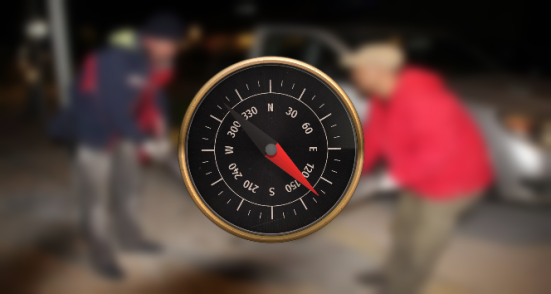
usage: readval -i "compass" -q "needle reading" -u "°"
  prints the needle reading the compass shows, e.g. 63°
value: 135°
